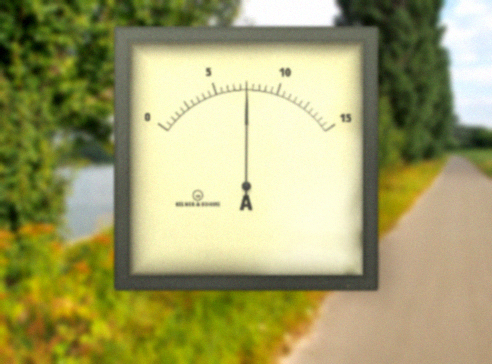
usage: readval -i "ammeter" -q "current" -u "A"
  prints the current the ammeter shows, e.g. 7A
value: 7.5A
